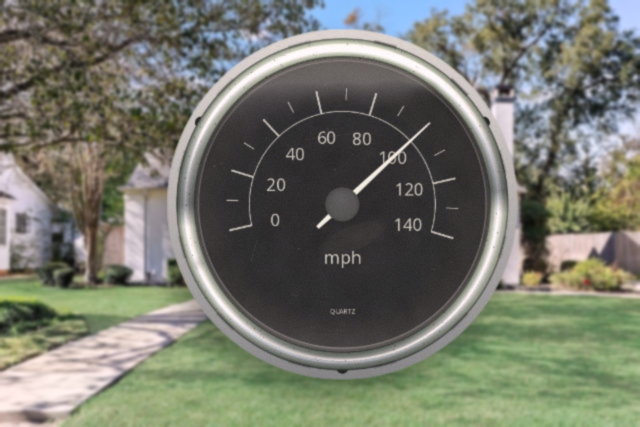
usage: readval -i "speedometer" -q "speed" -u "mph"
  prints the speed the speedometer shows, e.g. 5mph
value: 100mph
